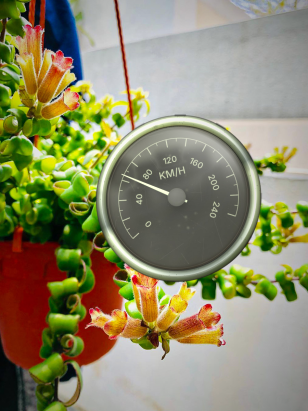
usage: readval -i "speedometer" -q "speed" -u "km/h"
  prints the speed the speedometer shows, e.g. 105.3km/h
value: 65km/h
